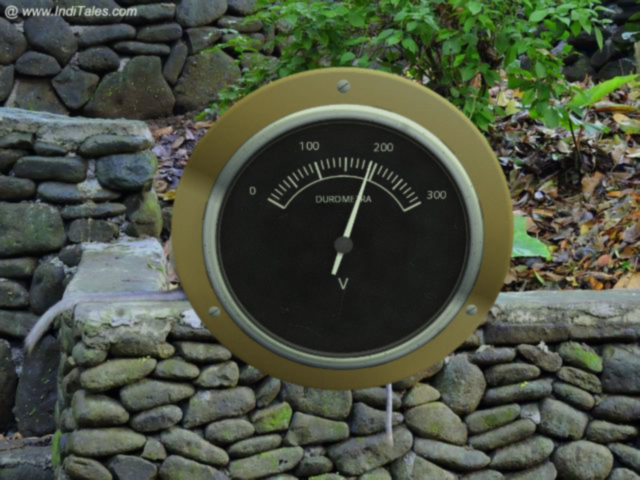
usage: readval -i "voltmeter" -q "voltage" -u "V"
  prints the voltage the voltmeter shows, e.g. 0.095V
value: 190V
